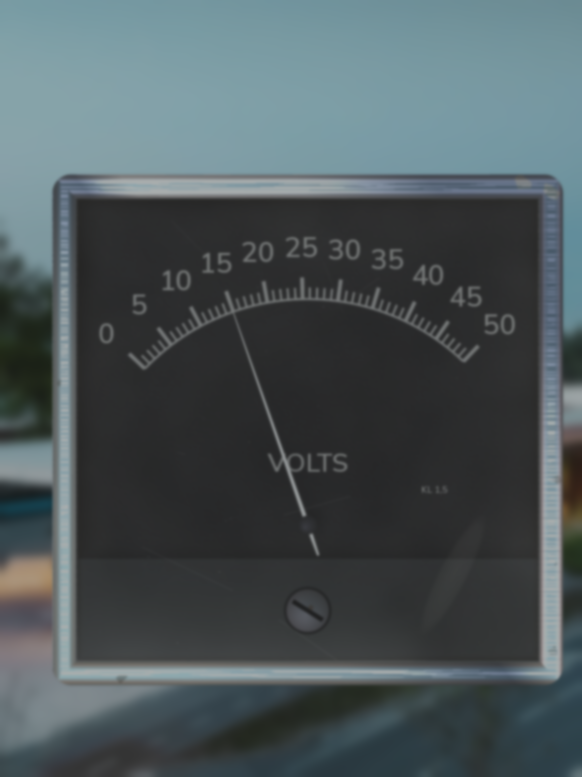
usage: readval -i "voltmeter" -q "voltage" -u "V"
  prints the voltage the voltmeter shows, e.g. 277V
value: 15V
